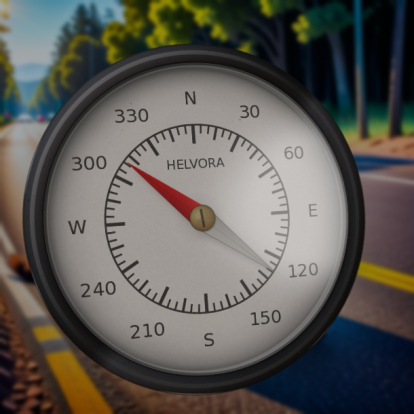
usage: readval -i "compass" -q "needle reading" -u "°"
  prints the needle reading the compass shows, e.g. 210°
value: 310°
